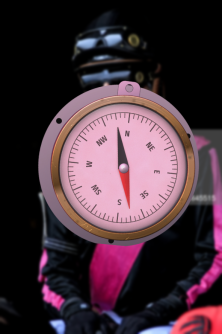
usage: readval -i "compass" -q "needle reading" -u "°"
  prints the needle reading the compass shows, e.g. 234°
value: 165°
